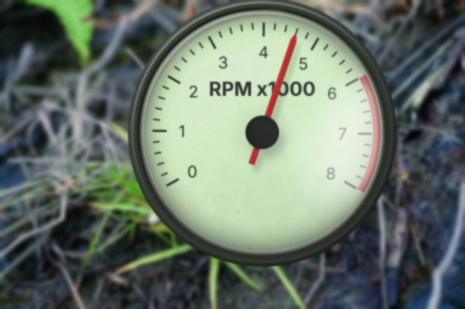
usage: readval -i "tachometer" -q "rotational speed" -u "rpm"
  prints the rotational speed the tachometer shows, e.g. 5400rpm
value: 4600rpm
